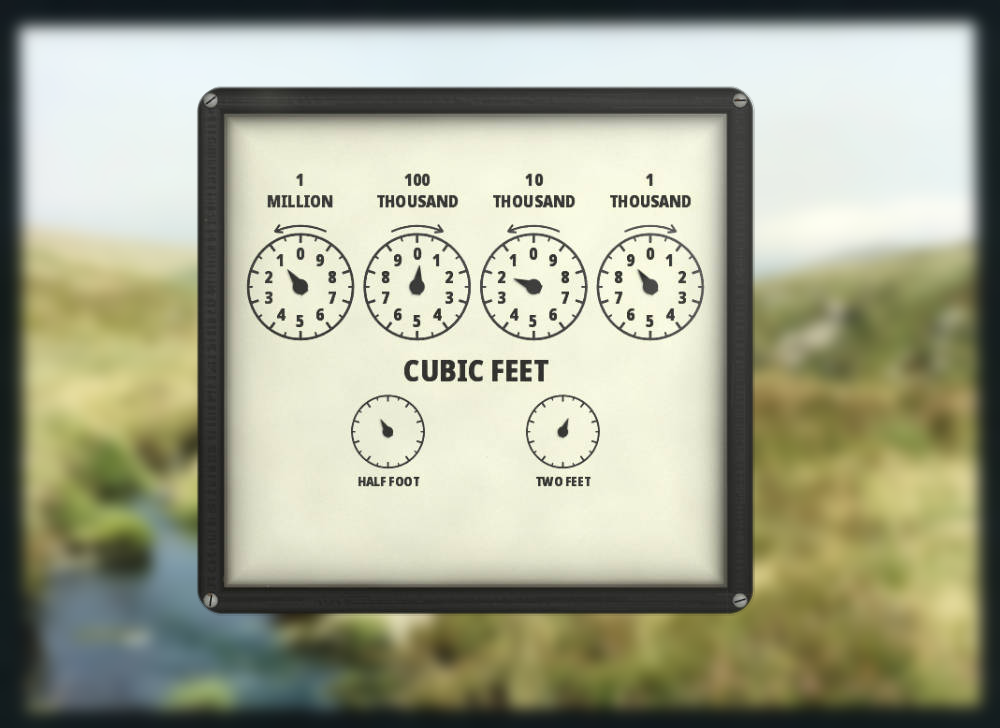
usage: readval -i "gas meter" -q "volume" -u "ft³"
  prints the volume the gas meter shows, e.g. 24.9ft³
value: 101900ft³
